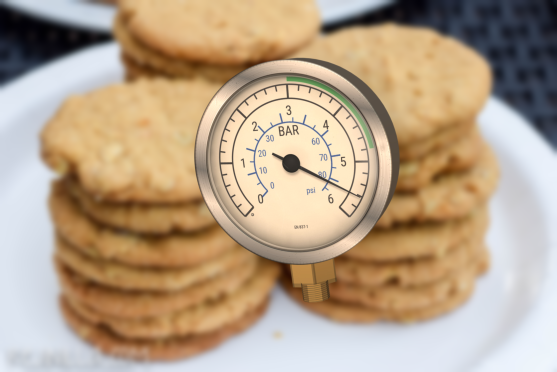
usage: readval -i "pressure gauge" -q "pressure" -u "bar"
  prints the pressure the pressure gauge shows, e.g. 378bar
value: 5.6bar
